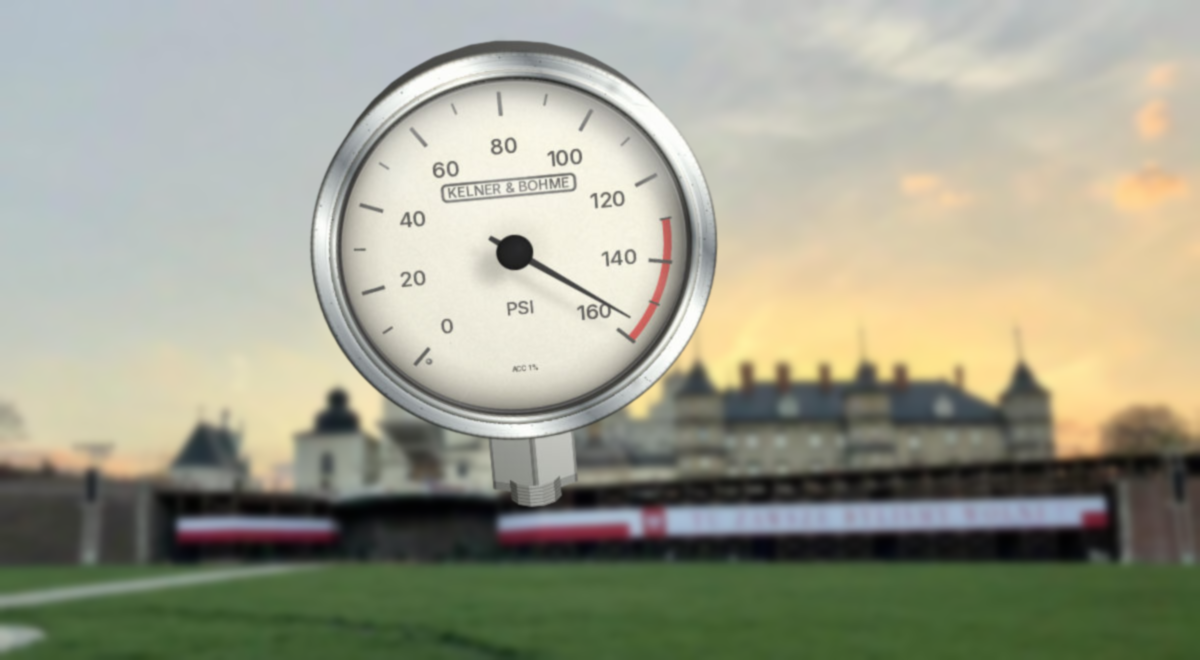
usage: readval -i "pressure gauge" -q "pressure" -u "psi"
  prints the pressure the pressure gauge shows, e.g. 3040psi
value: 155psi
